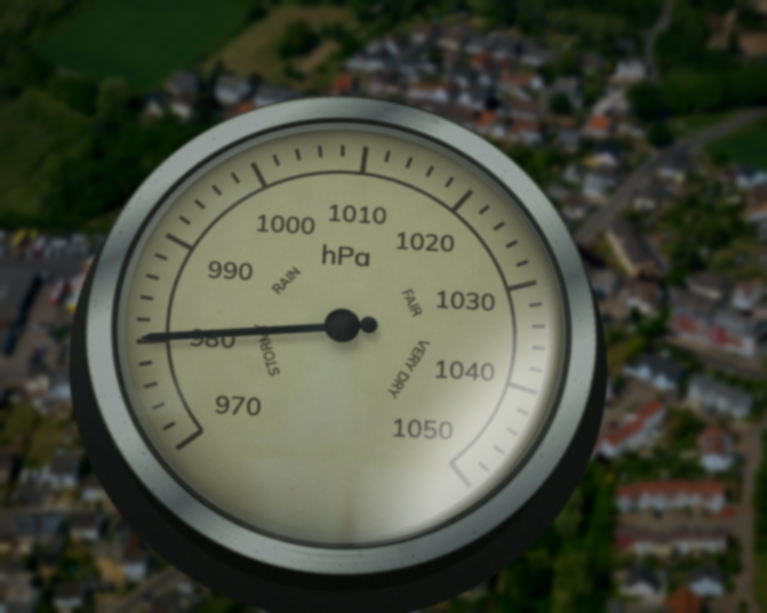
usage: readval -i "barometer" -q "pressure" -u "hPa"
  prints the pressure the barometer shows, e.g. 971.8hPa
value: 980hPa
